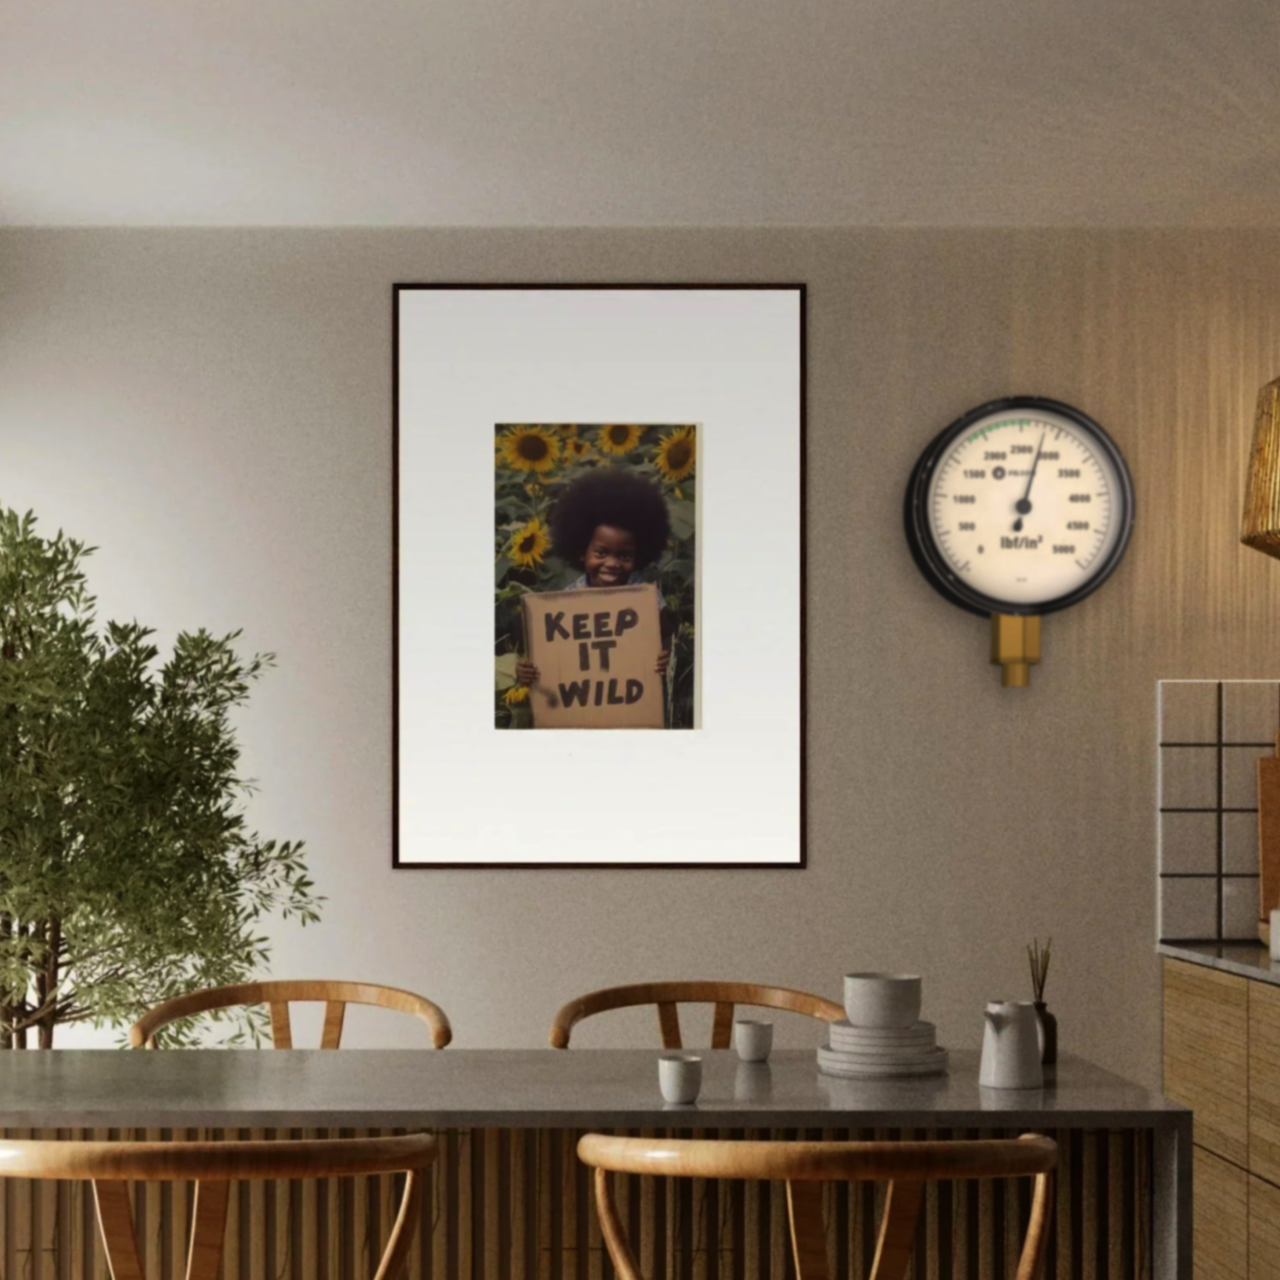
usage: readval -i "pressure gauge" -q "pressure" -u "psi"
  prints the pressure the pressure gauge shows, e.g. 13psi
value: 2800psi
